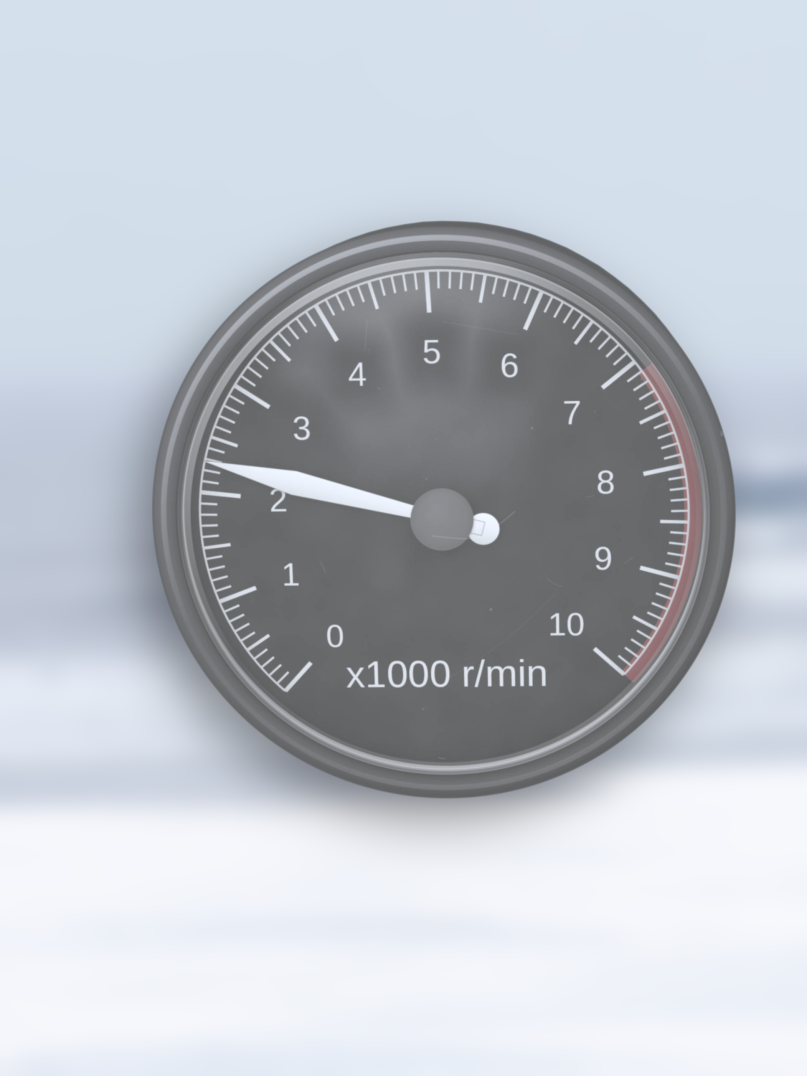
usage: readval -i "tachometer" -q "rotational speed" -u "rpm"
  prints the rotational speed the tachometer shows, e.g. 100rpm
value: 2300rpm
